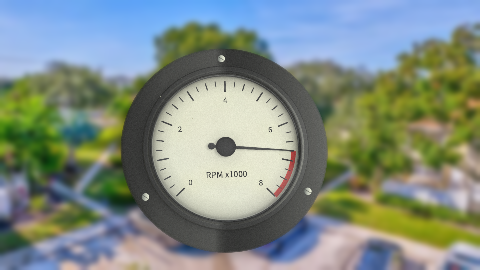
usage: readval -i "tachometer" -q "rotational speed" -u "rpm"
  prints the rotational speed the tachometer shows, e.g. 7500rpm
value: 6750rpm
